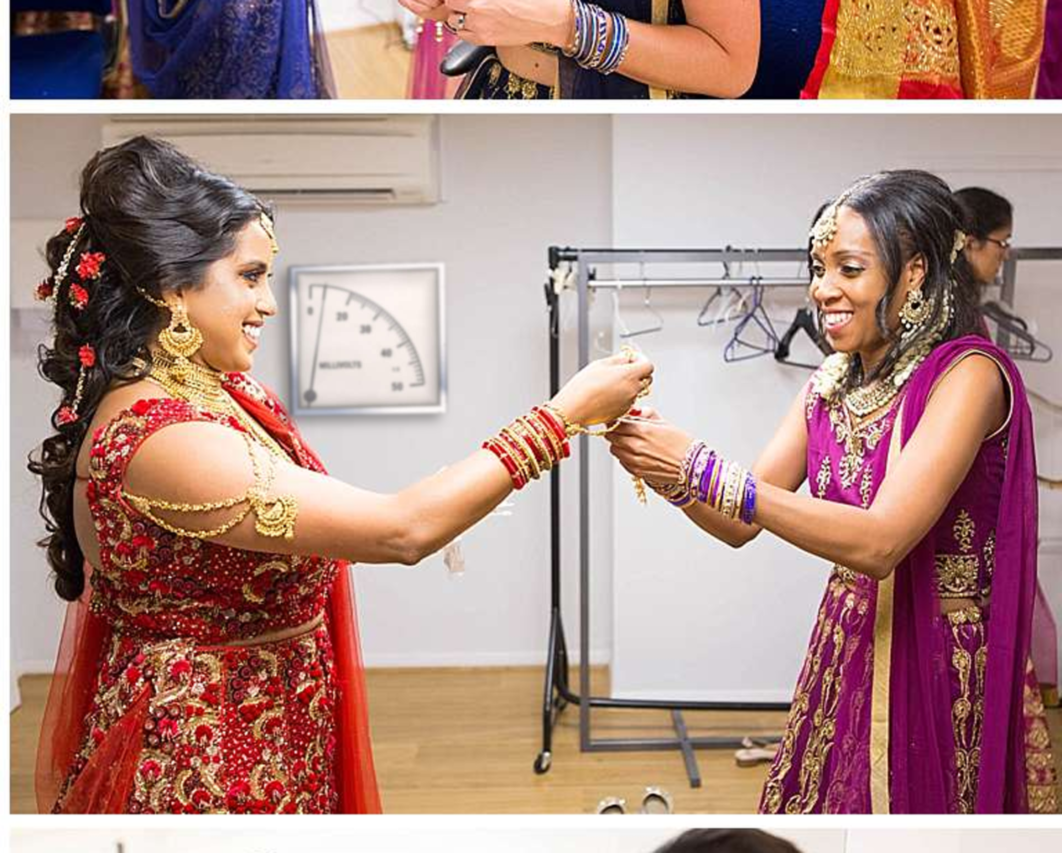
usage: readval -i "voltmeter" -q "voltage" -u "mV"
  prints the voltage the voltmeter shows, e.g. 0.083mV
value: 10mV
